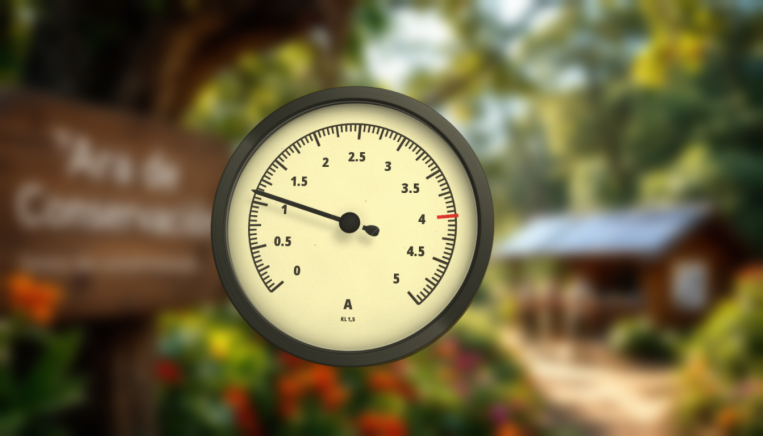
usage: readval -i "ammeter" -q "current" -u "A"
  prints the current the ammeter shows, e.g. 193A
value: 1.1A
